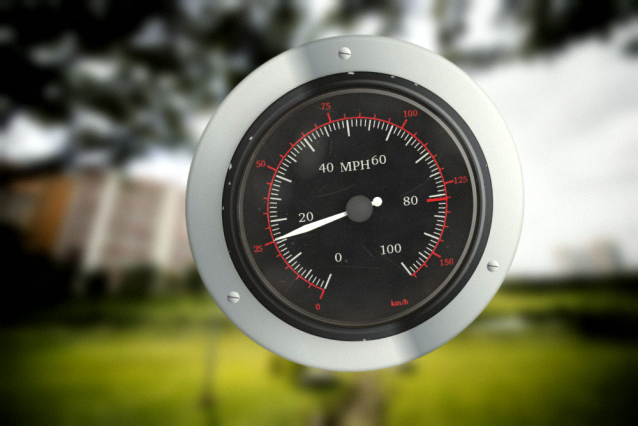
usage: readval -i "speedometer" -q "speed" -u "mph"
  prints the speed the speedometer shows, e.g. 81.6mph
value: 16mph
